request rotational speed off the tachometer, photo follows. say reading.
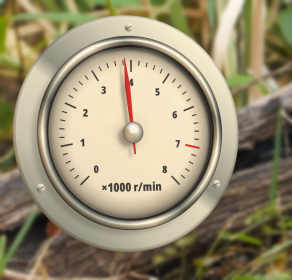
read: 3800 rpm
